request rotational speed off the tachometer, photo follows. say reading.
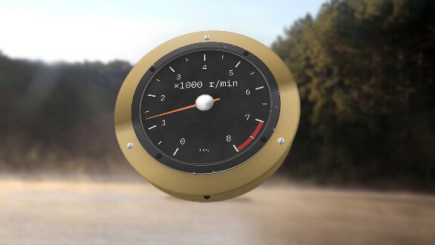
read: 1250 rpm
